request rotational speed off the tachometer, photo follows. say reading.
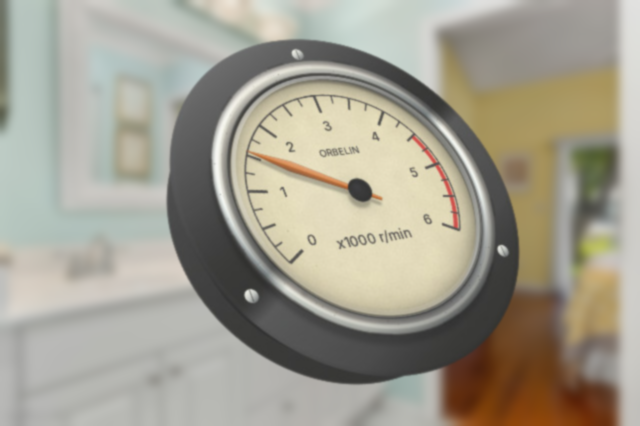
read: 1500 rpm
